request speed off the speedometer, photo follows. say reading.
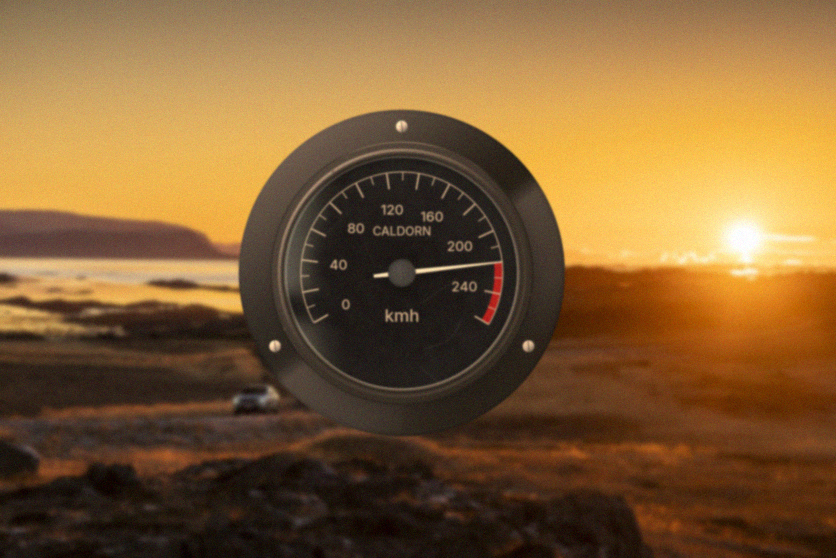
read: 220 km/h
